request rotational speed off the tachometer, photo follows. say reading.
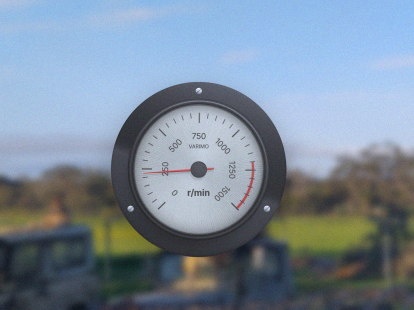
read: 225 rpm
